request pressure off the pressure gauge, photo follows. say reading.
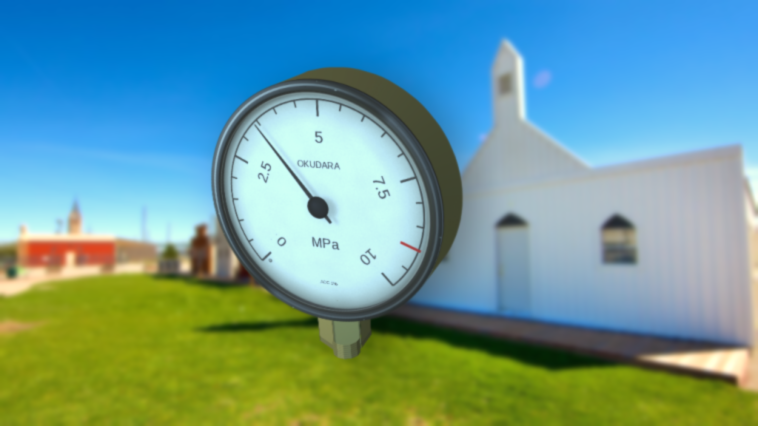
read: 3.5 MPa
